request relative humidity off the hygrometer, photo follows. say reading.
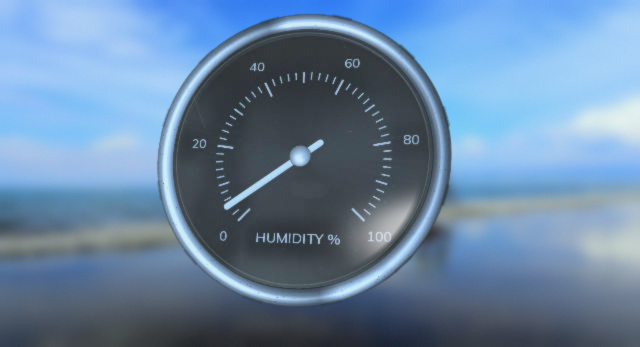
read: 4 %
